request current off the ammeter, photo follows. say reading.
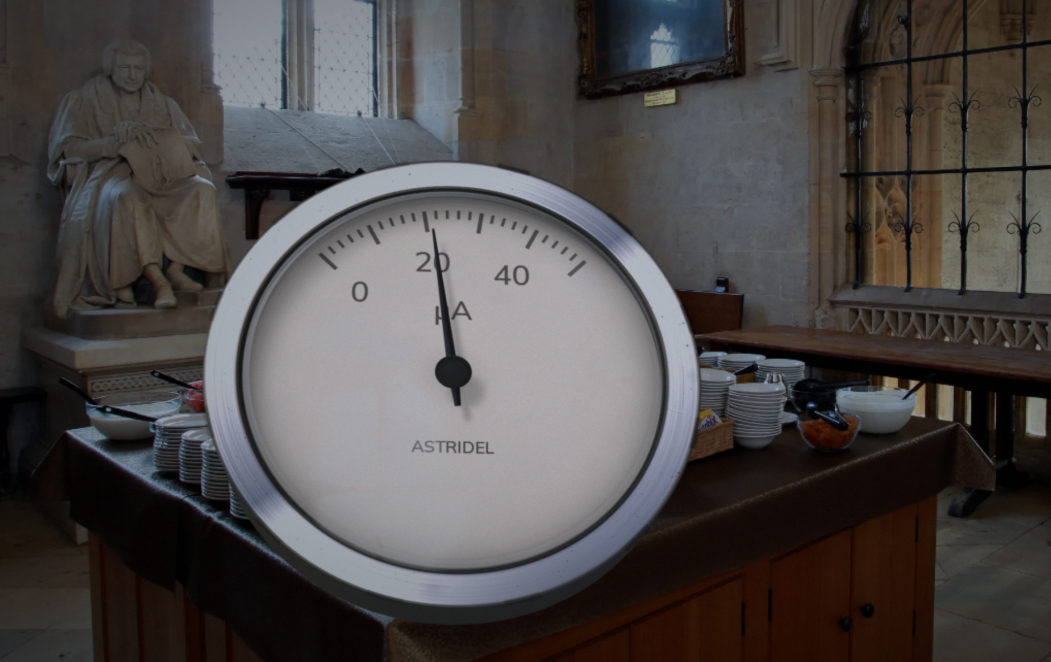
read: 21 µA
